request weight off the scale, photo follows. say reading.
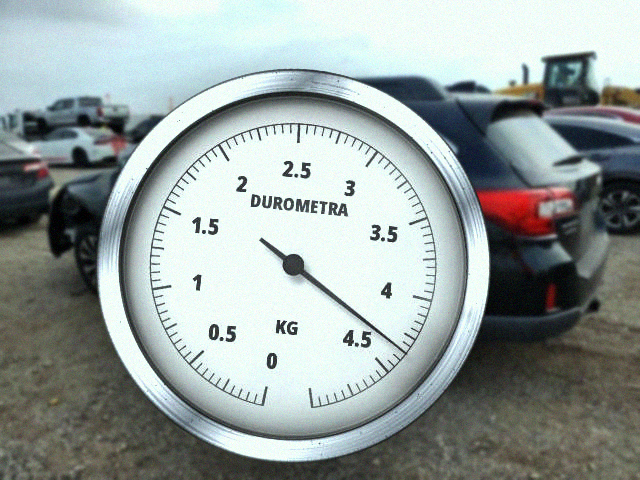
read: 4.35 kg
